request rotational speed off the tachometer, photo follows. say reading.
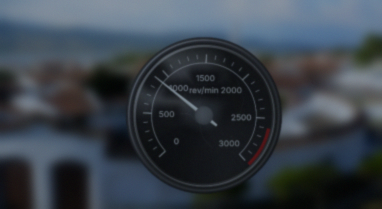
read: 900 rpm
